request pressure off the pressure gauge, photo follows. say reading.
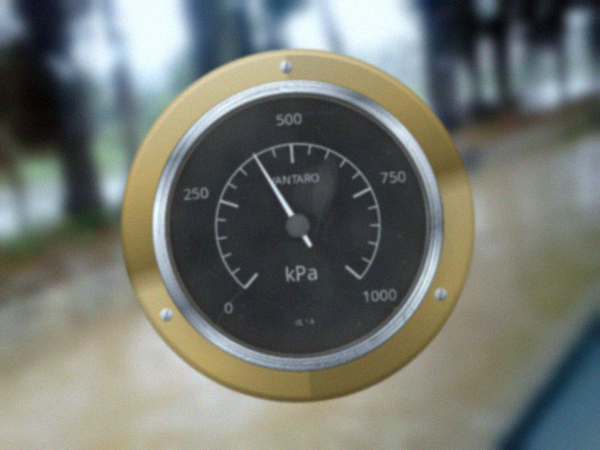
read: 400 kPa
